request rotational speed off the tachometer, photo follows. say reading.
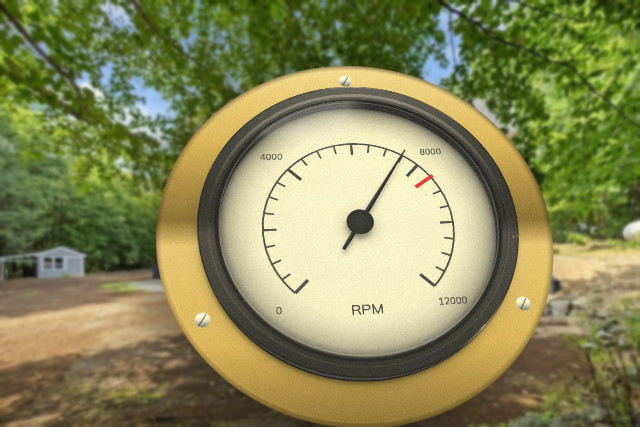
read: 7500 rpm
